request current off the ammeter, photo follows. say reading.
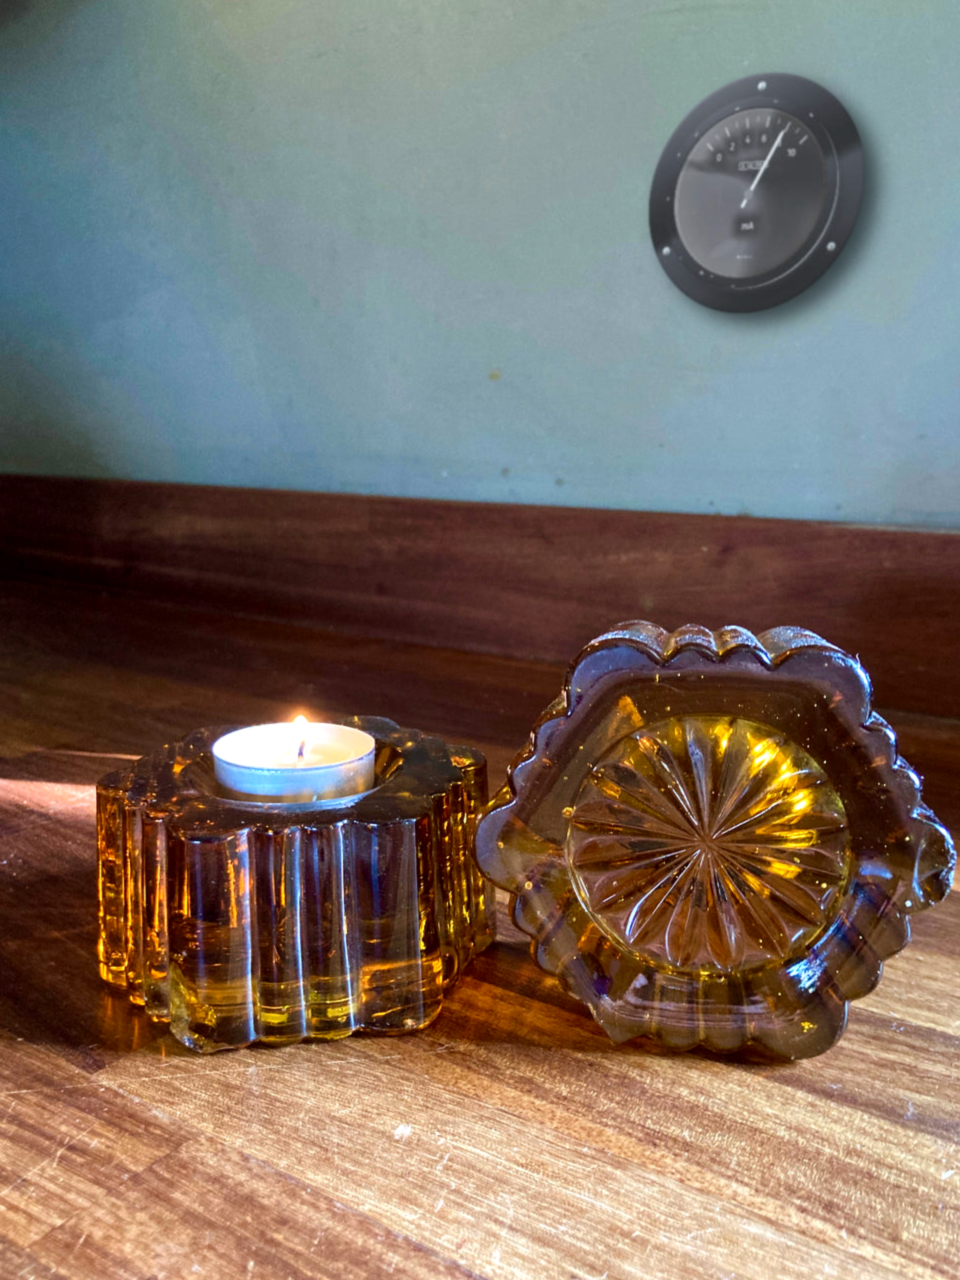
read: 8 mA
